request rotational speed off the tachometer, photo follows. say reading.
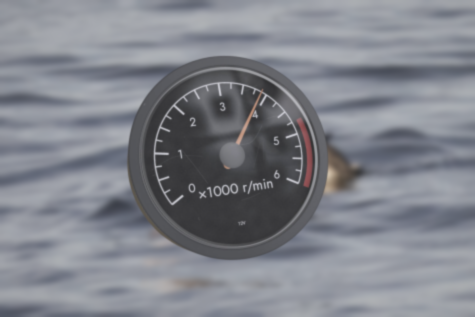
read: 3875 rpm
